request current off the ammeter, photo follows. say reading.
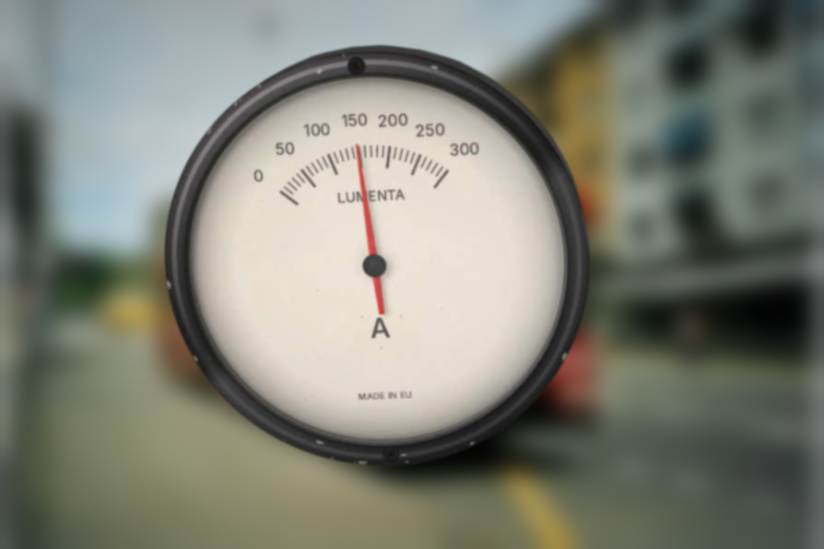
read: 150 A
